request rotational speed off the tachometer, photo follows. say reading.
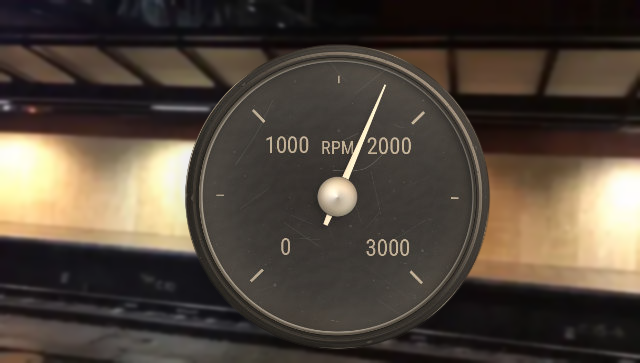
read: 1750 rpm
